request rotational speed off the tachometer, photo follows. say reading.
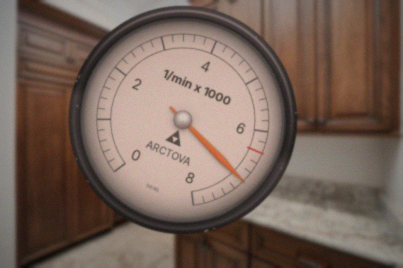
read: 7000 rpm
